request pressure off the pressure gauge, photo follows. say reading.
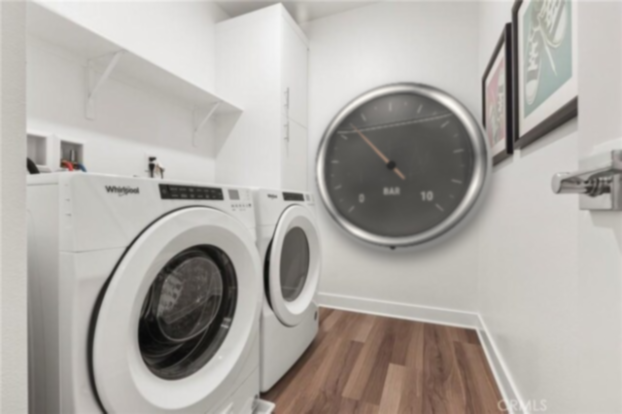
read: 3.5 bar
